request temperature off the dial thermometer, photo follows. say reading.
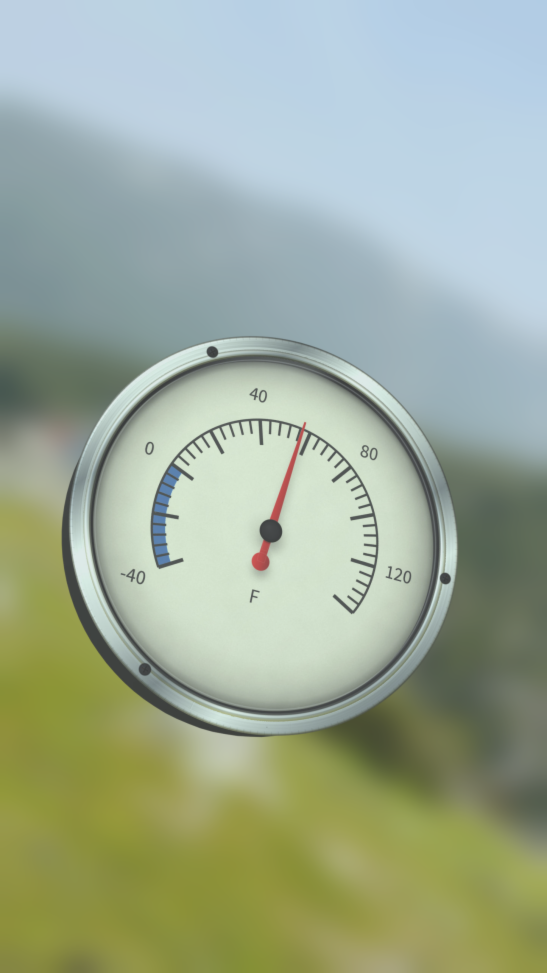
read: 56 °F
